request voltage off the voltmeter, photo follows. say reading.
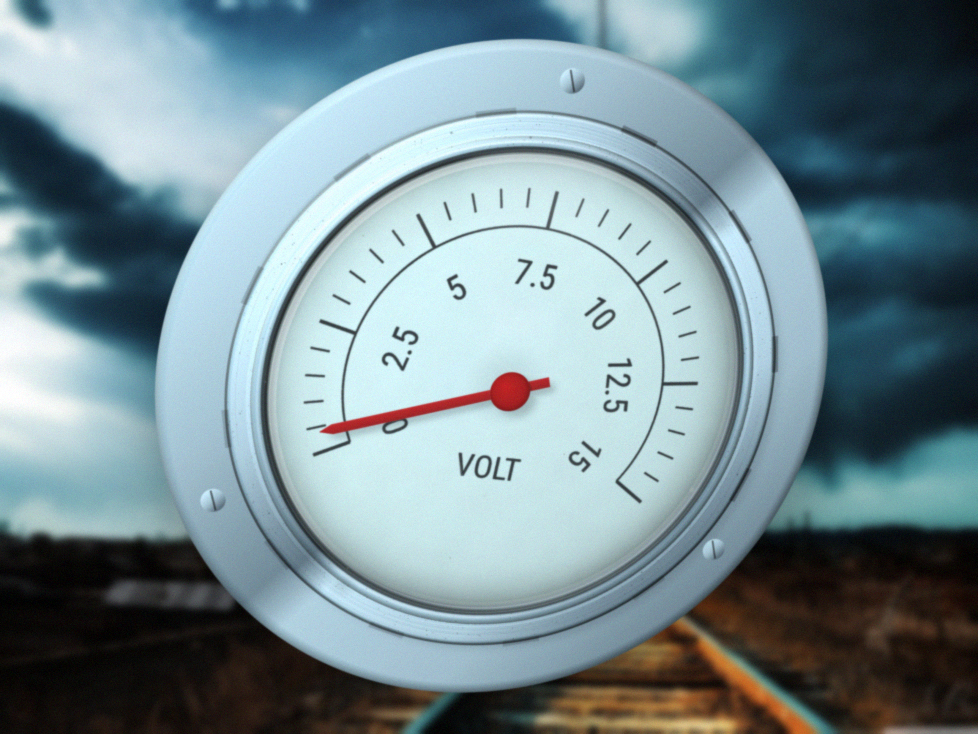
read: 0.5 V
